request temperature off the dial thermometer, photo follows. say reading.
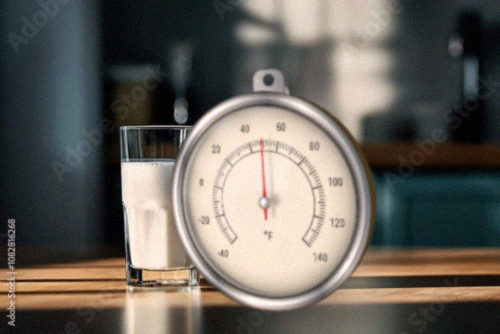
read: 50 °F
